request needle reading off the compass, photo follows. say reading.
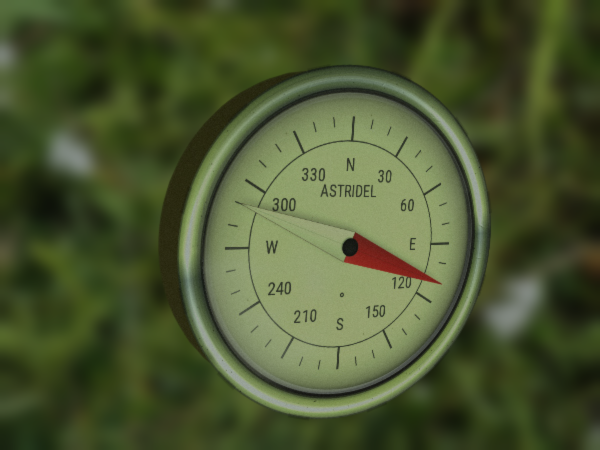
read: 110 °
